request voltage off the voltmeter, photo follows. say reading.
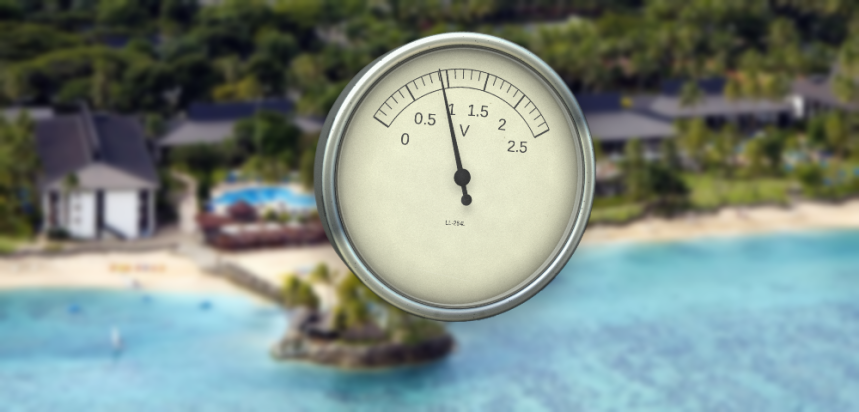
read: 0.9 V
